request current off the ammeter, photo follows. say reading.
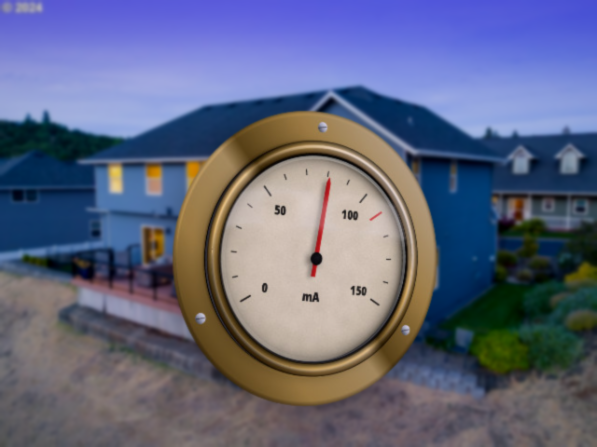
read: 80 mA
